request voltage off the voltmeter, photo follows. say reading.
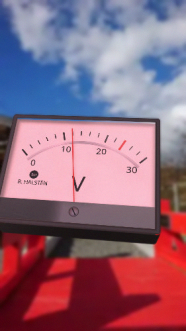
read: 12 V
